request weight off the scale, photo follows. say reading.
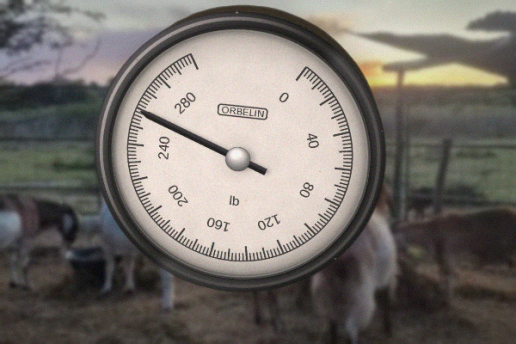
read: 260 lb
